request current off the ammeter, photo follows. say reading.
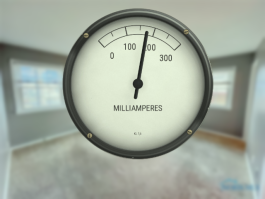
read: 175 mA
